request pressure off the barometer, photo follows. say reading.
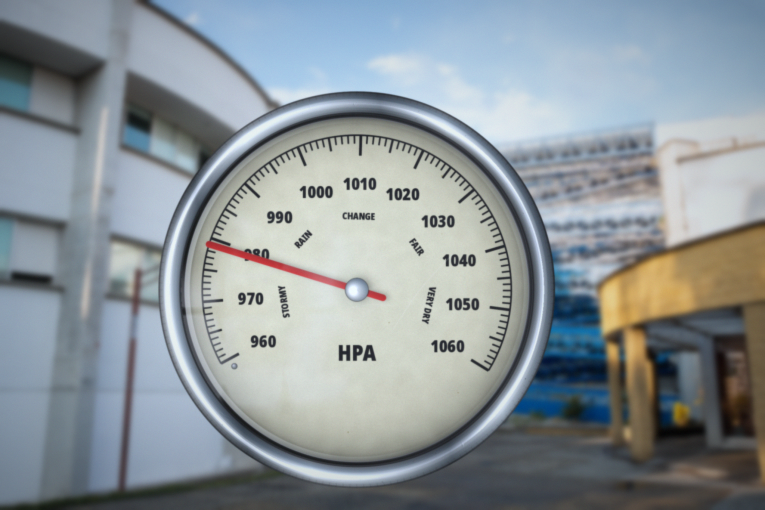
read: 979 hPa
